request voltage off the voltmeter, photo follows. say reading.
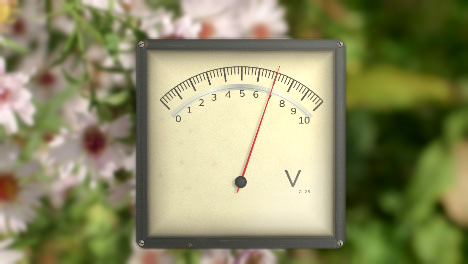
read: 7 V
